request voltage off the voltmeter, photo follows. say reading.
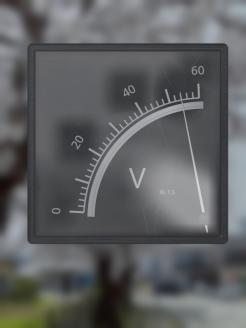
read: 54 V
